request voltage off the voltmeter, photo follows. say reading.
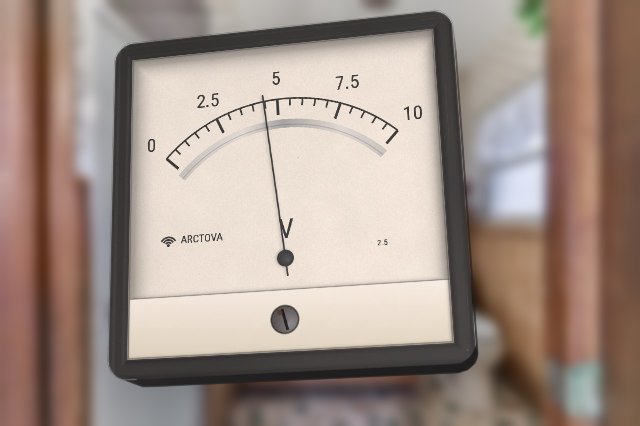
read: 4.5 V
